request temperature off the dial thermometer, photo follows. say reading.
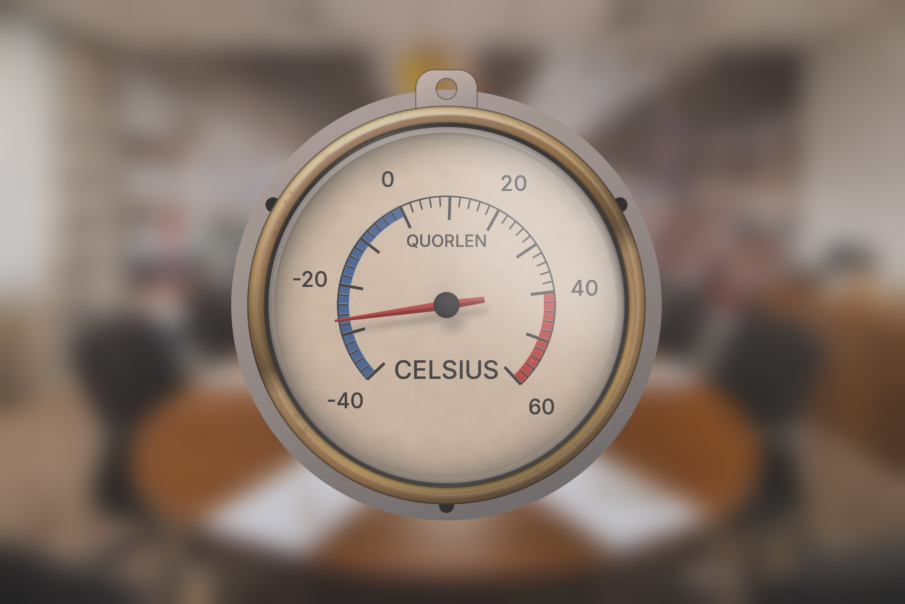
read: -27 °C
